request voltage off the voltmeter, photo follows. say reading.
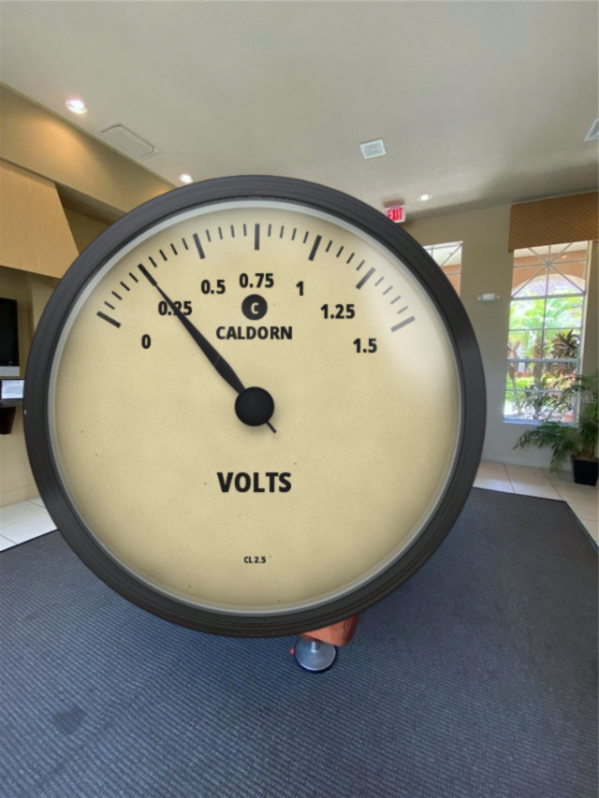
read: 0.25 V
